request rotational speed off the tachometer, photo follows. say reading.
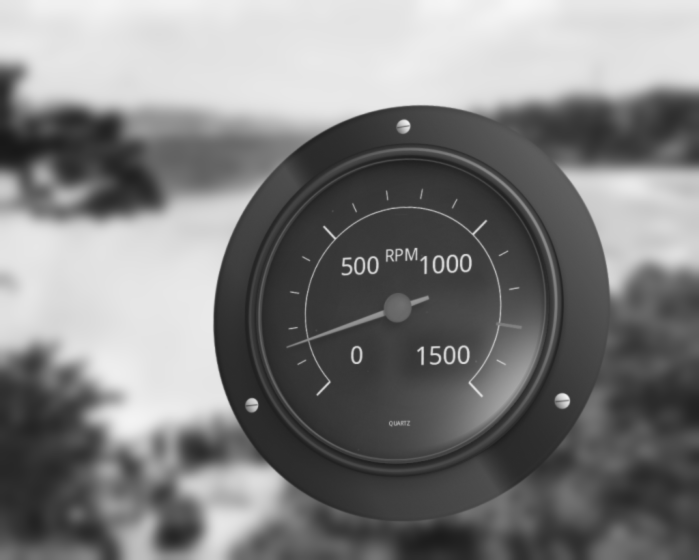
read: 150 rpm
